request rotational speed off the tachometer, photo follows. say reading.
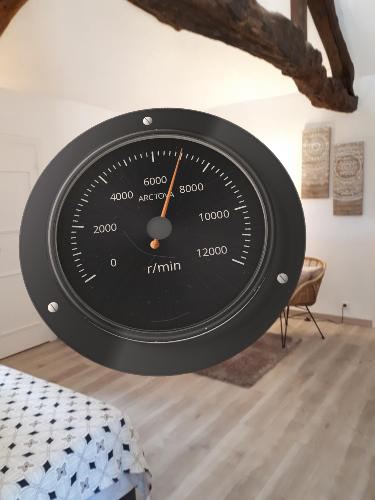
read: 7000 rpm
